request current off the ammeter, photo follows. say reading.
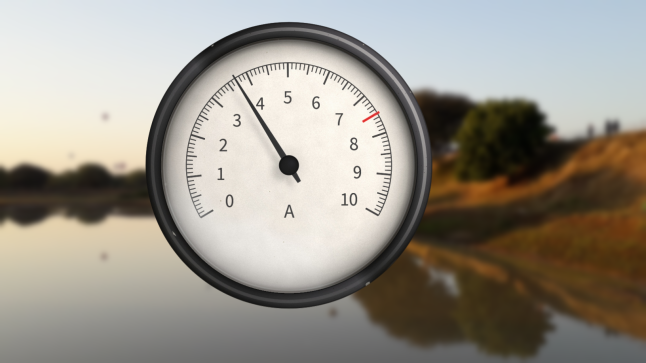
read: 3.7 A
